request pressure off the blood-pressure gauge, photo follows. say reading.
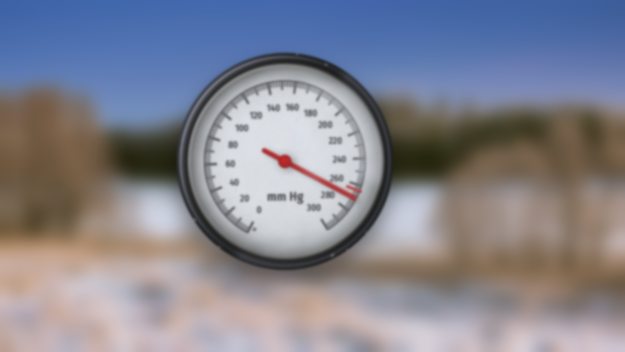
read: 270 mmHg
